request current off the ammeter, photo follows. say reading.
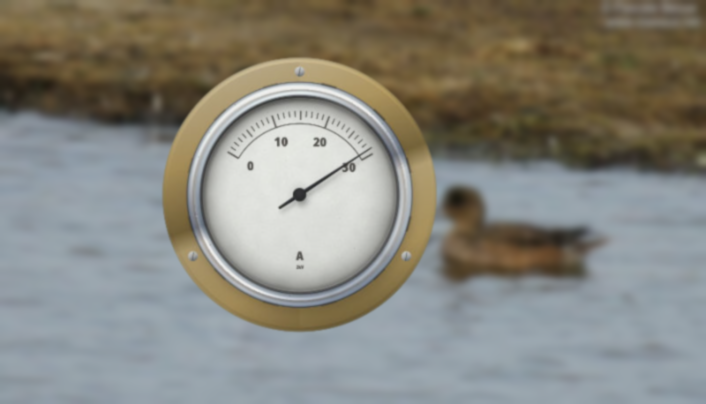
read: 29 A
